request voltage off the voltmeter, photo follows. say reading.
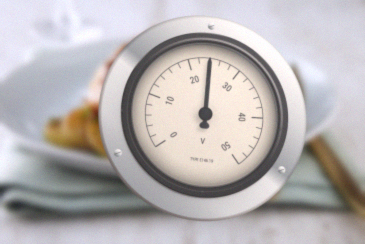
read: 24 V
